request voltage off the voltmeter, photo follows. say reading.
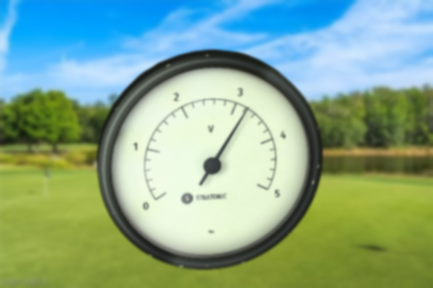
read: 3.2 V
